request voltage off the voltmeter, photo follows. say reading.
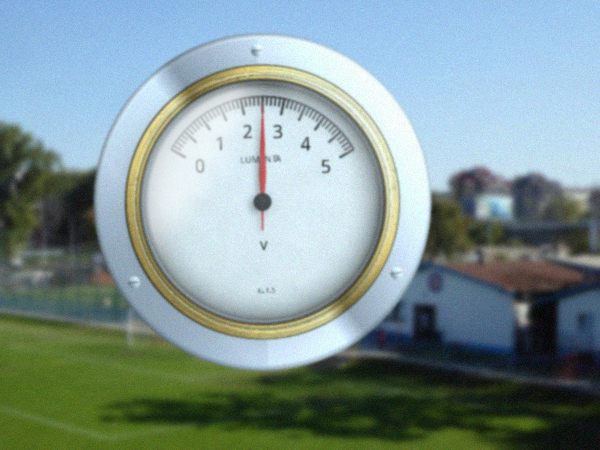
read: 2.5 V
